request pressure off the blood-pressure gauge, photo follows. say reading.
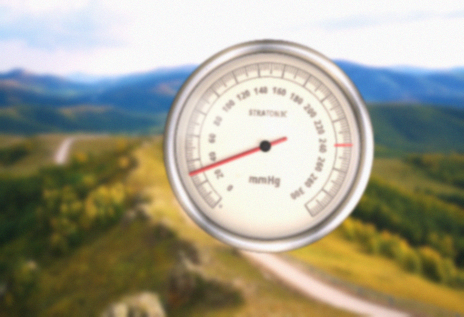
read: 30 mmHg
